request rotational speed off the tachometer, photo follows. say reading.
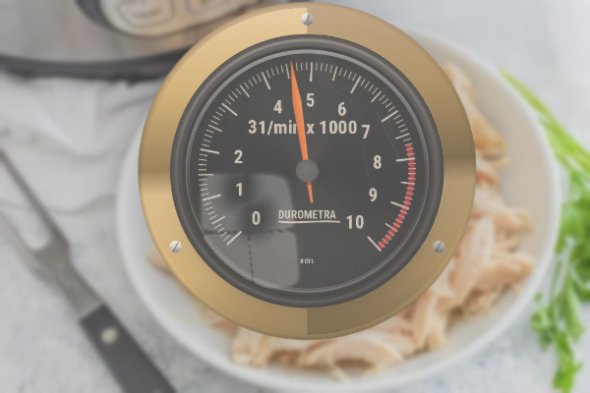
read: 4600 rpm
